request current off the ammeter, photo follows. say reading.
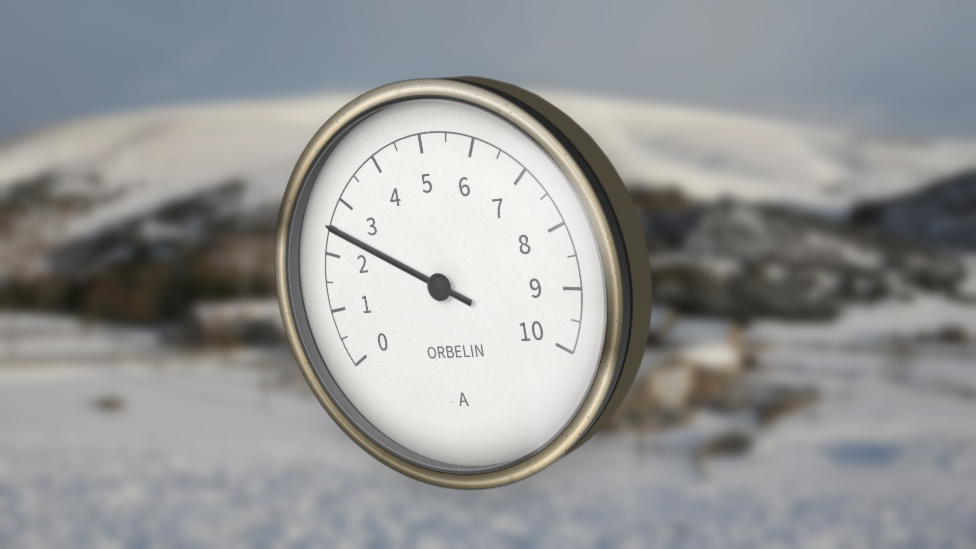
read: 2.5 A
